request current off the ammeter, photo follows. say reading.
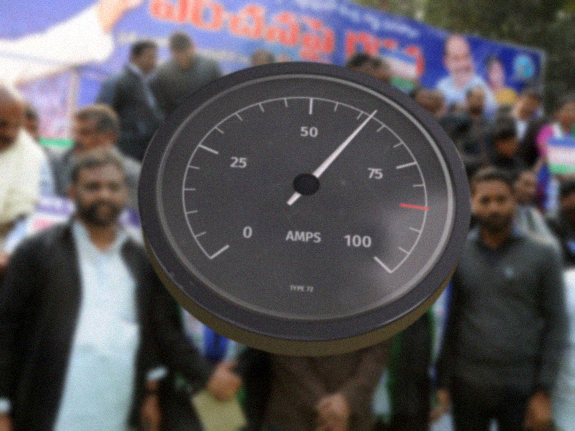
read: 62.5 A
